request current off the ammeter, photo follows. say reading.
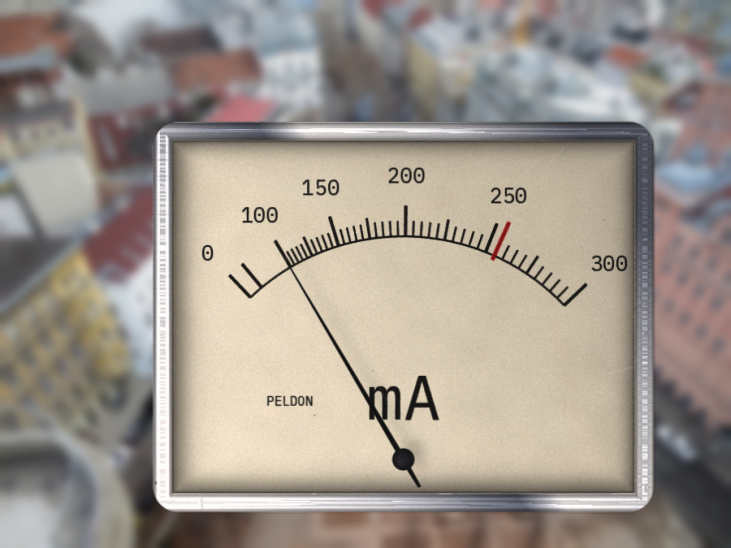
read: 100 mA
